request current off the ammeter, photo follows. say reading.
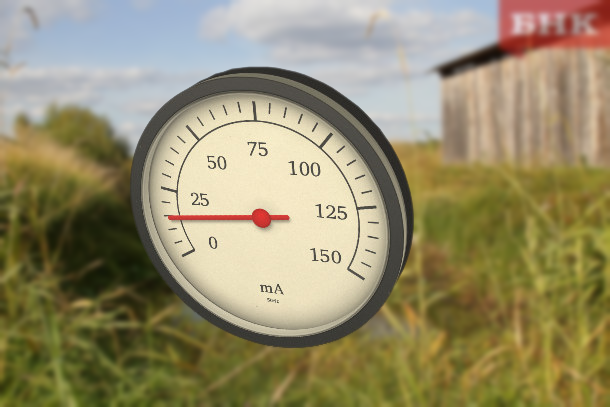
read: 15 mA
